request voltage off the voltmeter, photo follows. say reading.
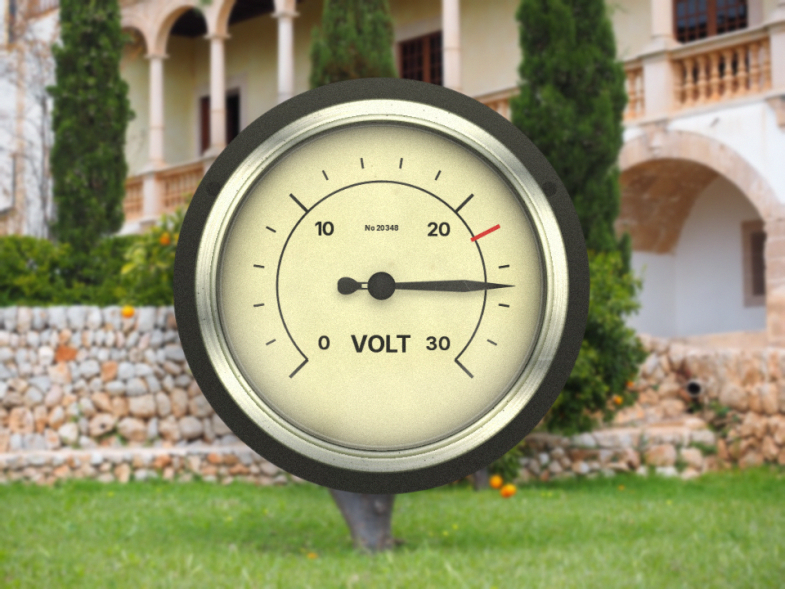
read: 25 V
